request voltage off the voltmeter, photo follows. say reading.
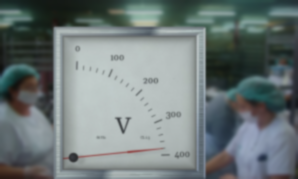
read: 380 V
